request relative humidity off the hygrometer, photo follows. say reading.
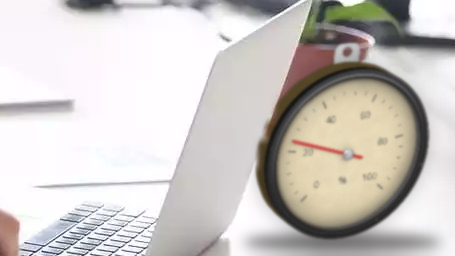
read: 24 %
